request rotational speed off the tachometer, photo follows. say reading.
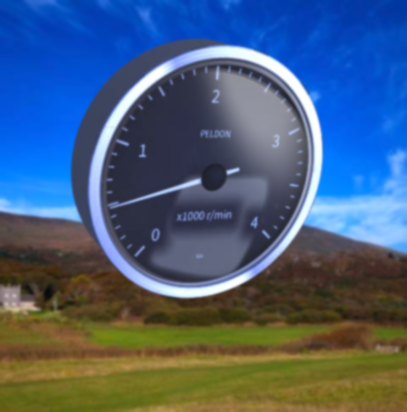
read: 500 rpm
